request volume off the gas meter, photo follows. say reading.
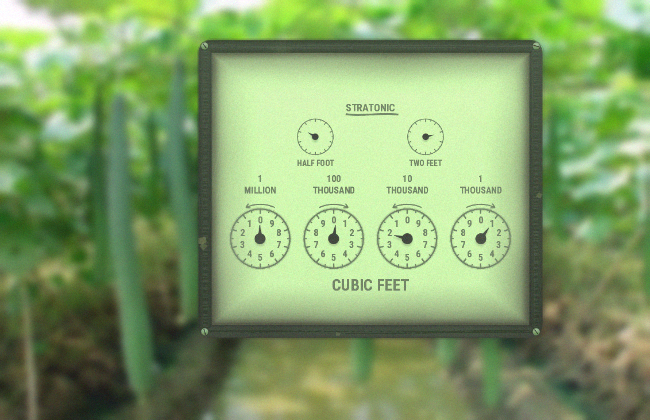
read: 2100 ft³
